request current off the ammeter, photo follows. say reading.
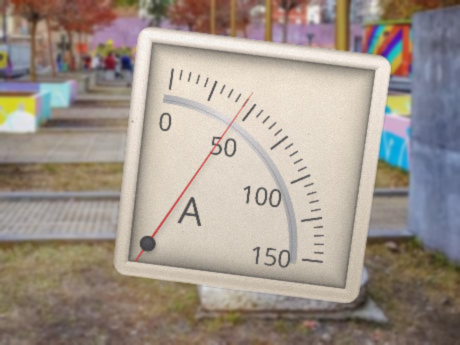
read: 45 A
